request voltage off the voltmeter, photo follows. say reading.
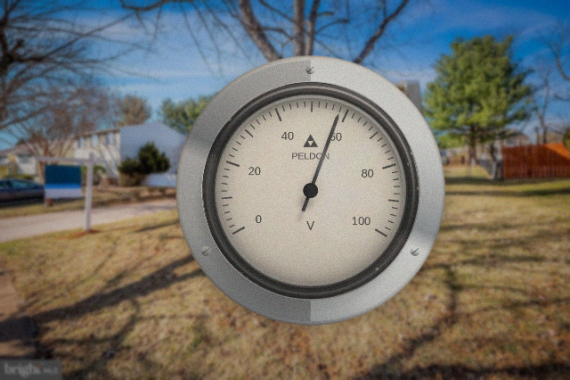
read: 58 V
